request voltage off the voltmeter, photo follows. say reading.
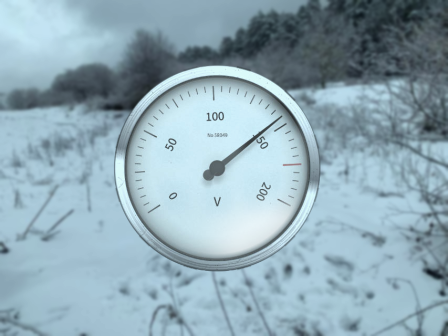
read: 145 V
